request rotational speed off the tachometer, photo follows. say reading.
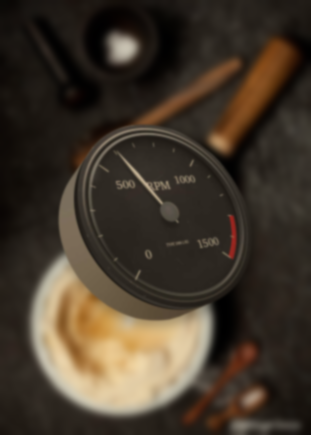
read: 600 rpm
